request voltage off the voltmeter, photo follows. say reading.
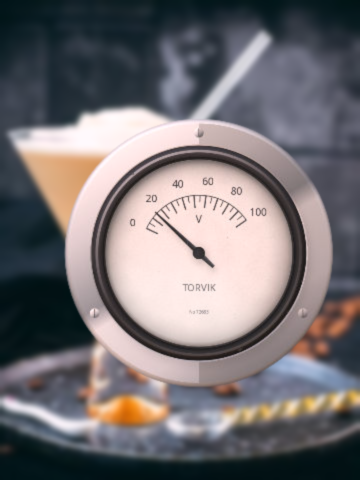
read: 15 V
